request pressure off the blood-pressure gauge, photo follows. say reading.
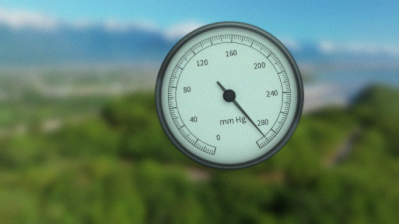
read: 290 mmHg
